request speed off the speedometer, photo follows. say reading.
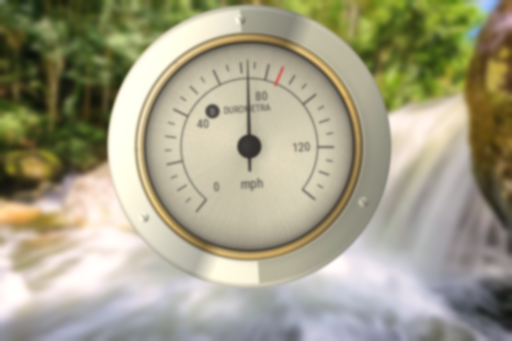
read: 72.5 mph
